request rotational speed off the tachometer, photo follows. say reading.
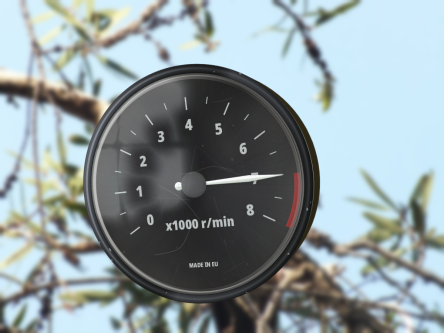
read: 7000 rpm
